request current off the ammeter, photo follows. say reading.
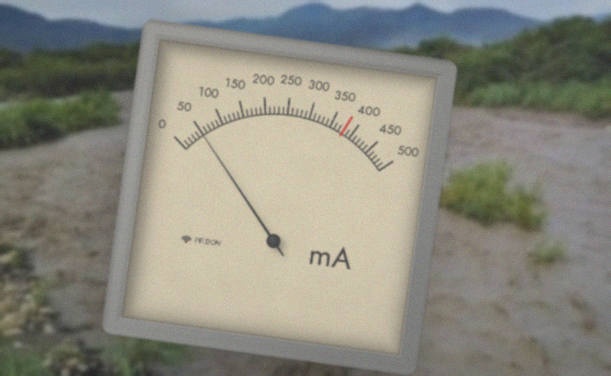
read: 50 mA
